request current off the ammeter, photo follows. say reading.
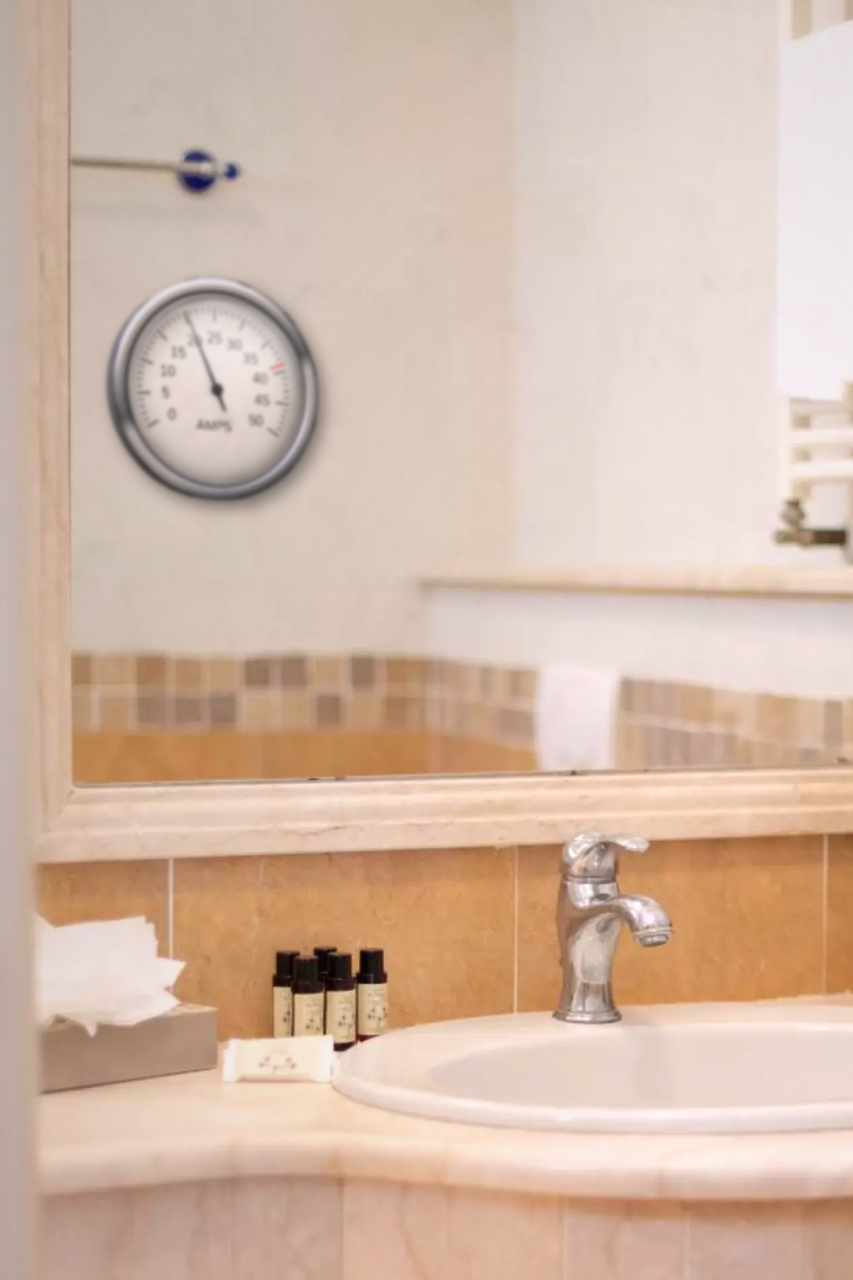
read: 20 A
